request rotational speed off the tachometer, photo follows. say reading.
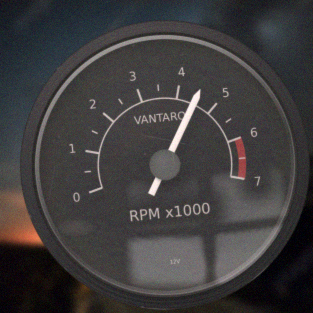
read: 4500 rpm
